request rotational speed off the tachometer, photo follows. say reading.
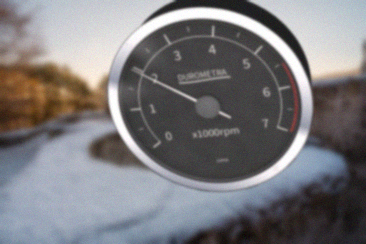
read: 2000 rpm
